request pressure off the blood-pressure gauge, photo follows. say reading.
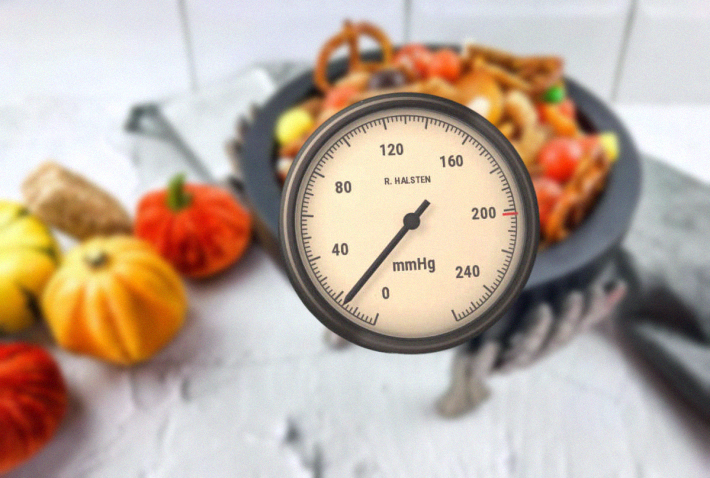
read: 16 mmHg
